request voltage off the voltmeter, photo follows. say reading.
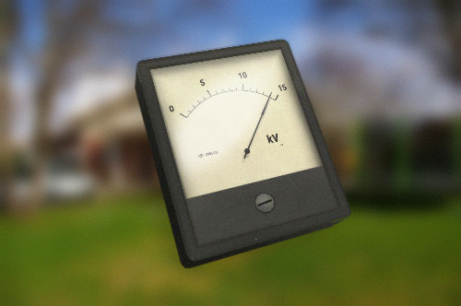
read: 14 kV
